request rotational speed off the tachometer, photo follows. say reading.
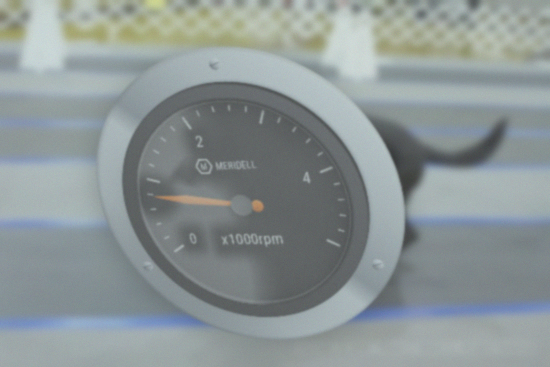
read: 800 rpm
